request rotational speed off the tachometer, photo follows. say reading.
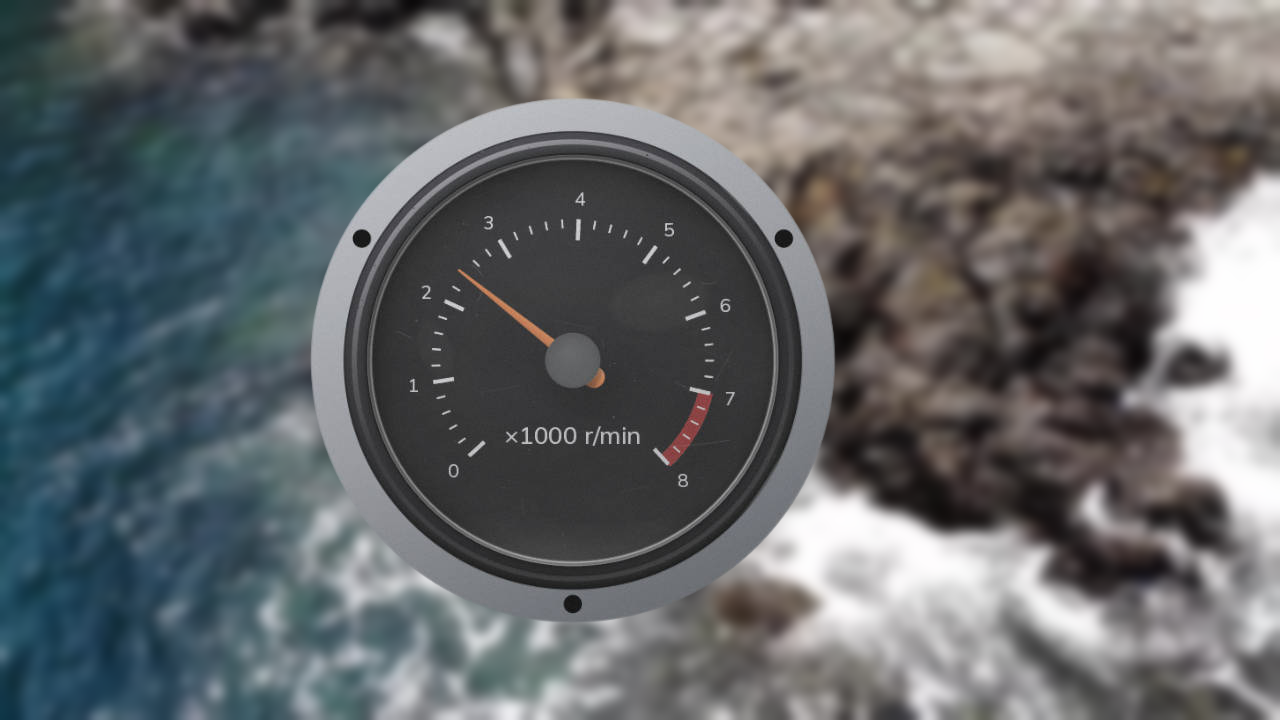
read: 2400 rpm
